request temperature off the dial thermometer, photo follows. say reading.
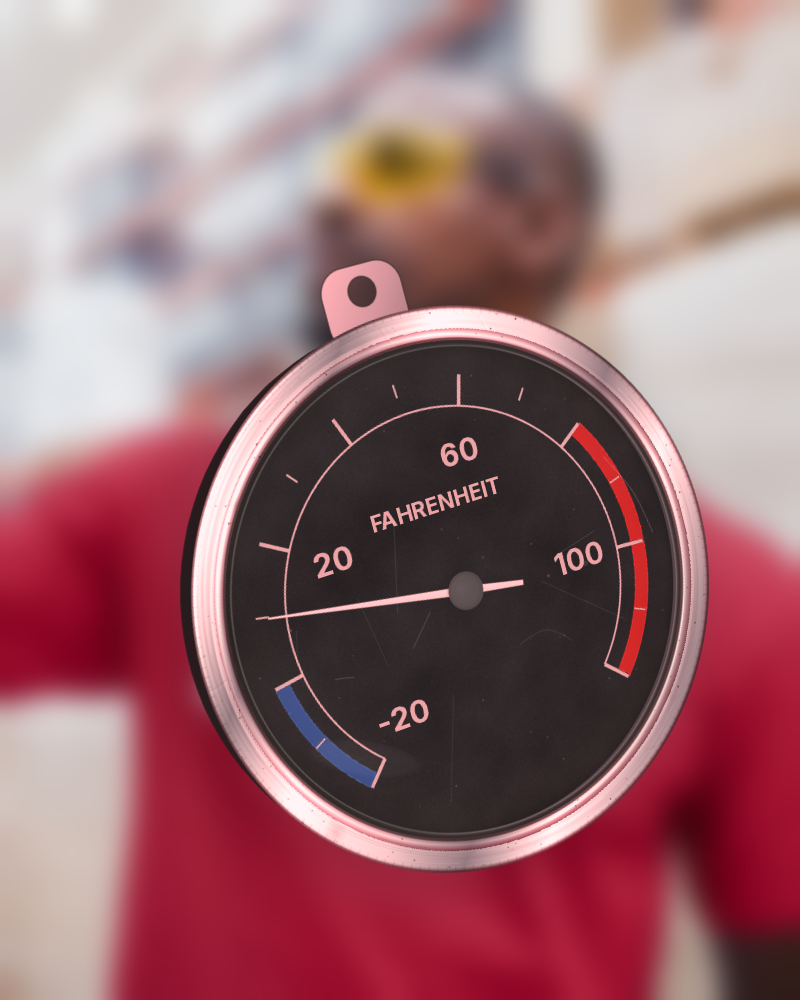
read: 10 °F
